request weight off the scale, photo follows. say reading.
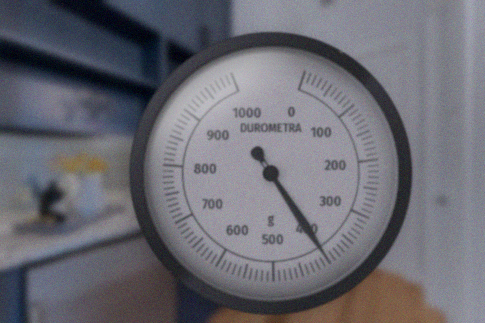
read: 400 g
